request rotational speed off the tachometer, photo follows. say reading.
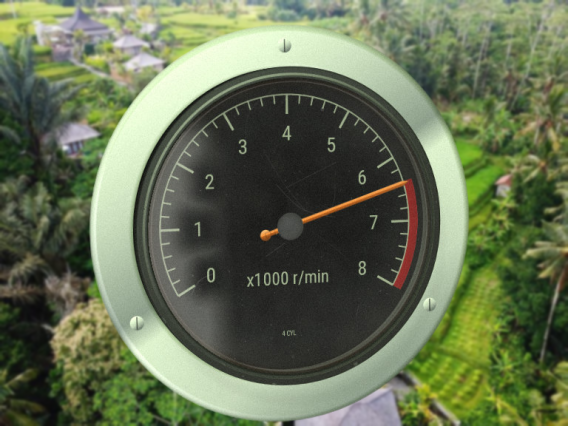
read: 6400 rpm
